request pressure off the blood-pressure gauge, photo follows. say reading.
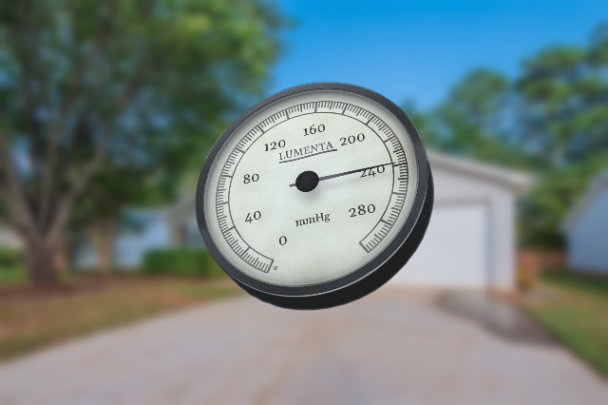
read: 240 mmHg
